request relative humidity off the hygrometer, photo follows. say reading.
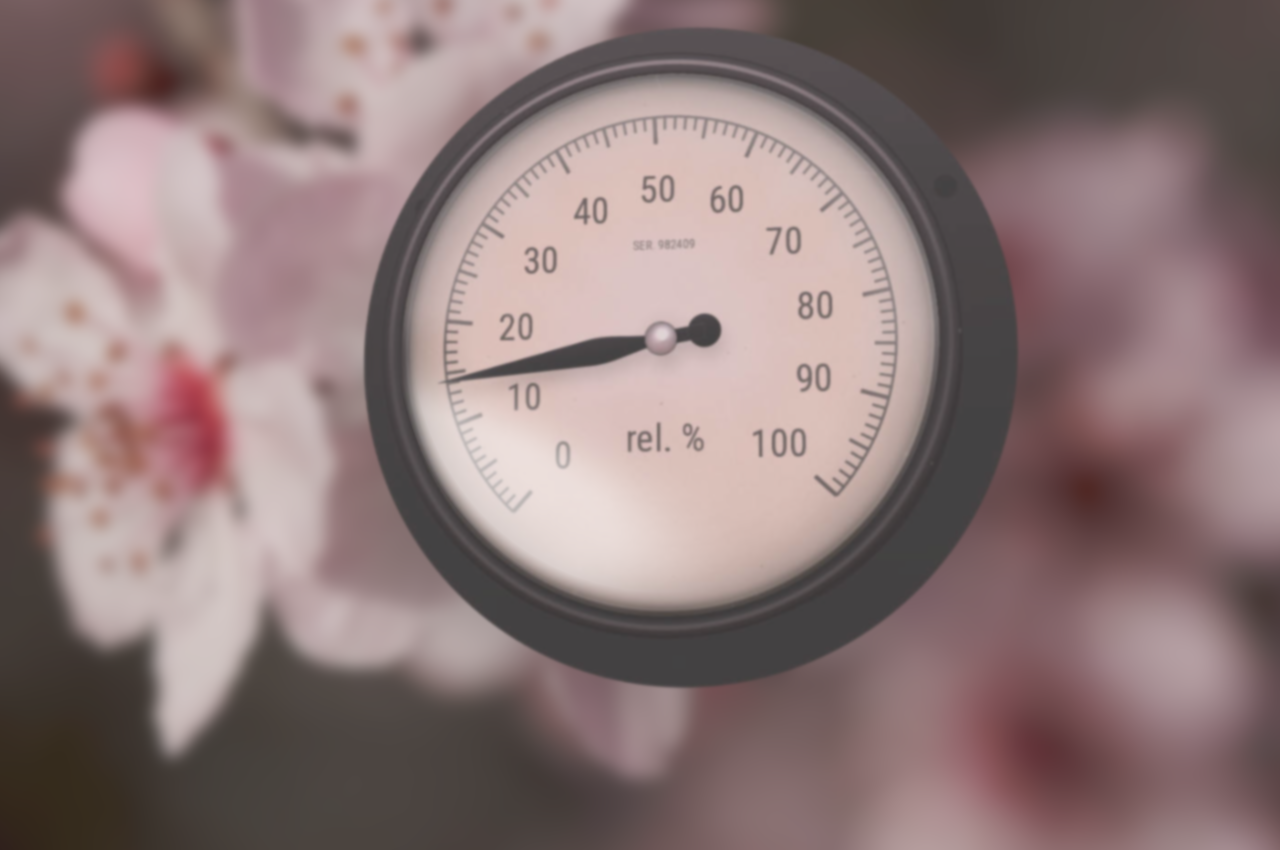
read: 14 %
